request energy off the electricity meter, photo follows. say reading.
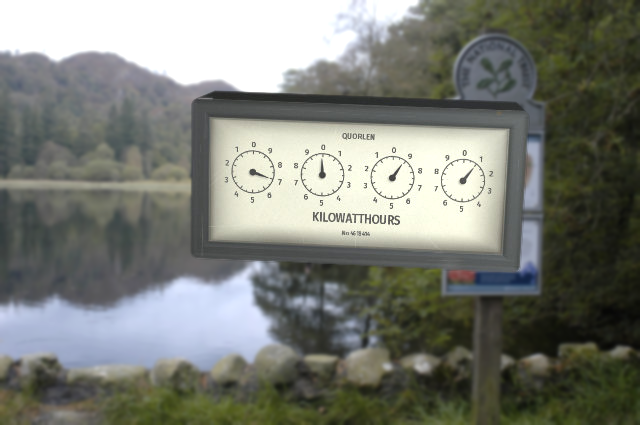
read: 6991 kWh
